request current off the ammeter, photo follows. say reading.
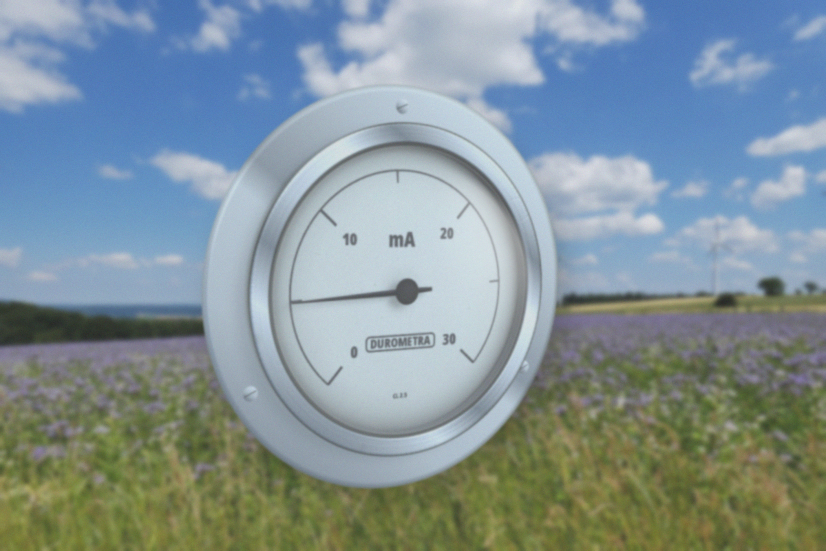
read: 5 mA
